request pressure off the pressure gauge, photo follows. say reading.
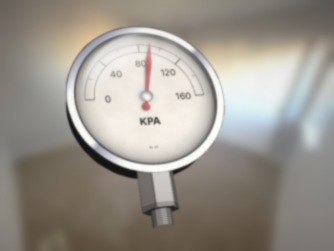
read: 90 kPa
